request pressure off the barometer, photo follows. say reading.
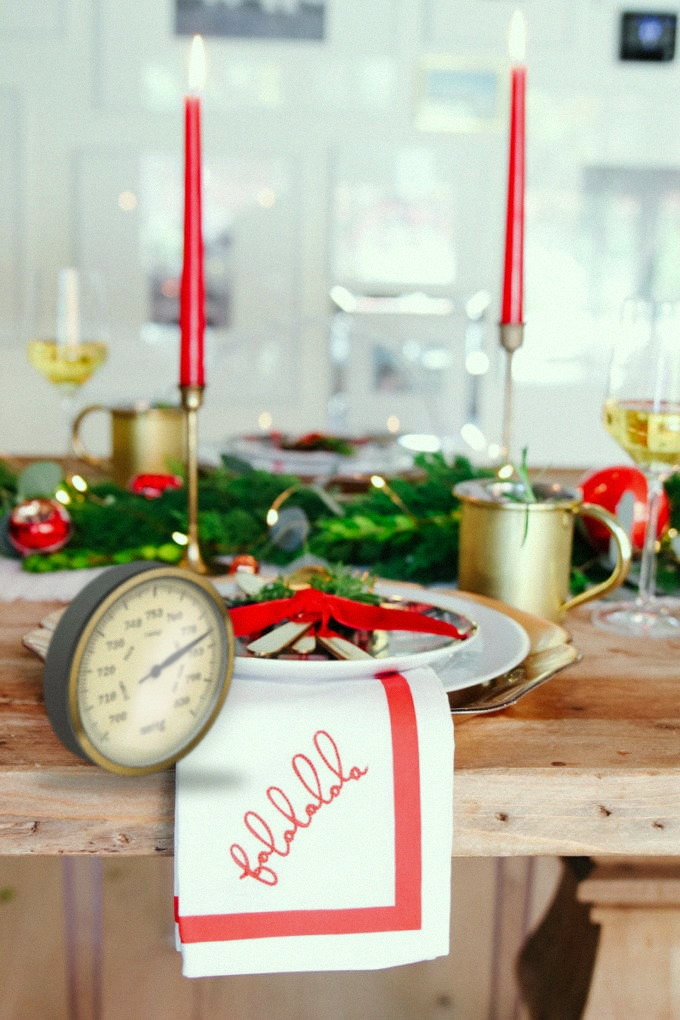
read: 775 mmHg
